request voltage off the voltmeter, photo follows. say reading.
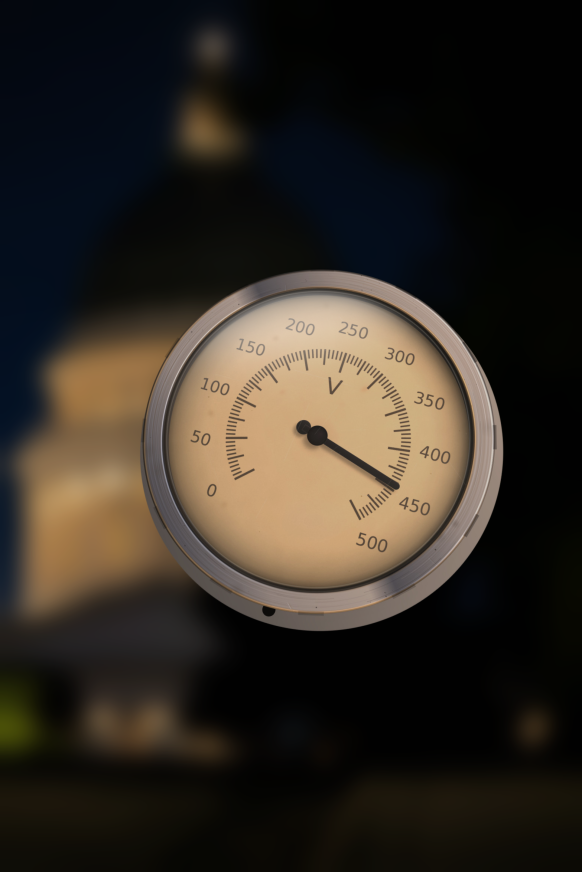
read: 445 V
